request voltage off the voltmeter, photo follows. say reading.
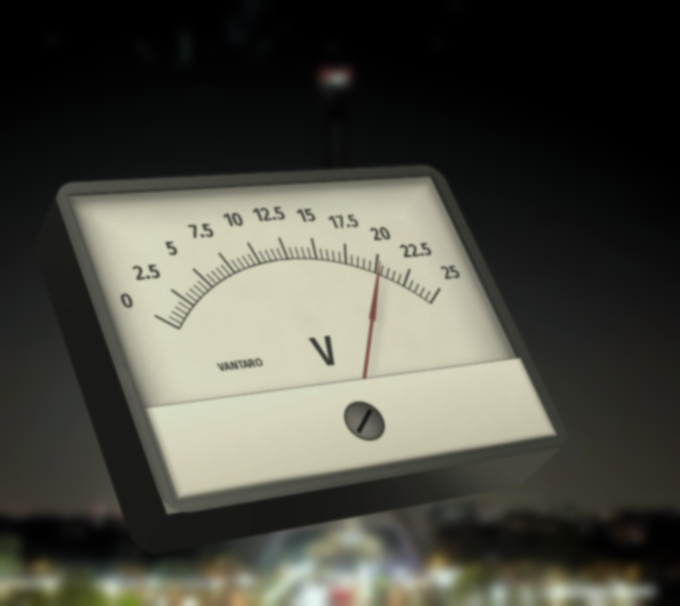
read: 20 V
